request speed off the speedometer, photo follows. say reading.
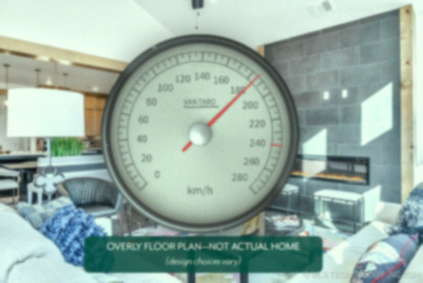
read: 185 km/h
